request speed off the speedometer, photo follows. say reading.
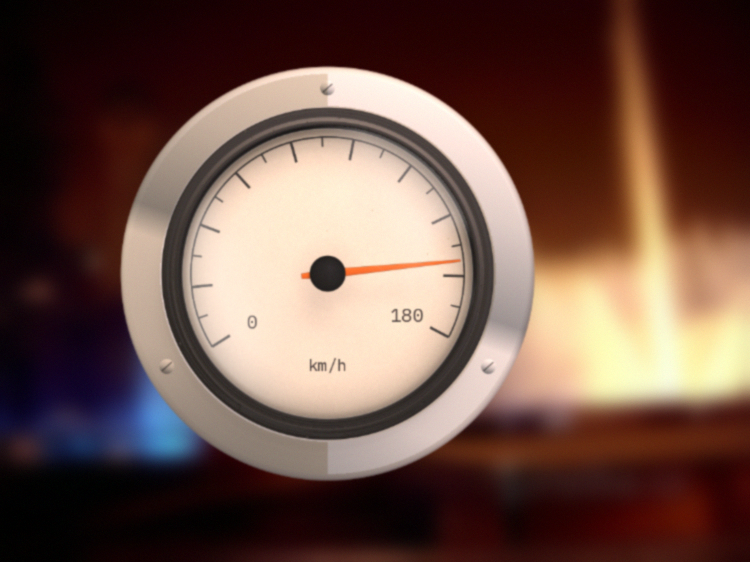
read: 155 km/h
